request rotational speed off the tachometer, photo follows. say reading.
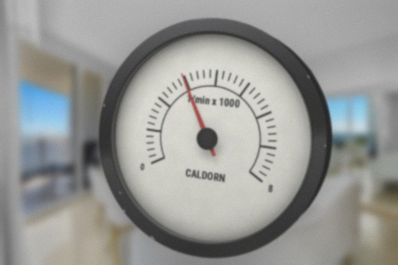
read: 3000 rpm
